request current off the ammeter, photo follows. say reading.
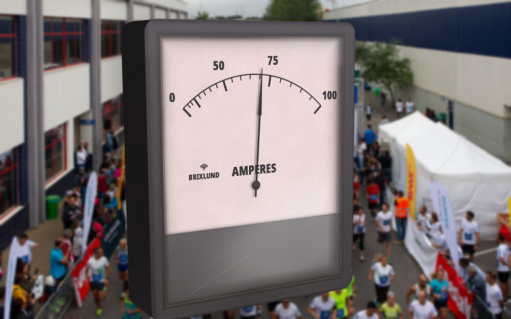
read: 70 A
